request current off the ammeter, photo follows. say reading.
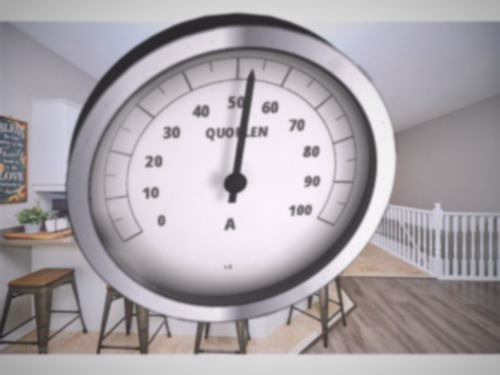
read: 52.5 A
